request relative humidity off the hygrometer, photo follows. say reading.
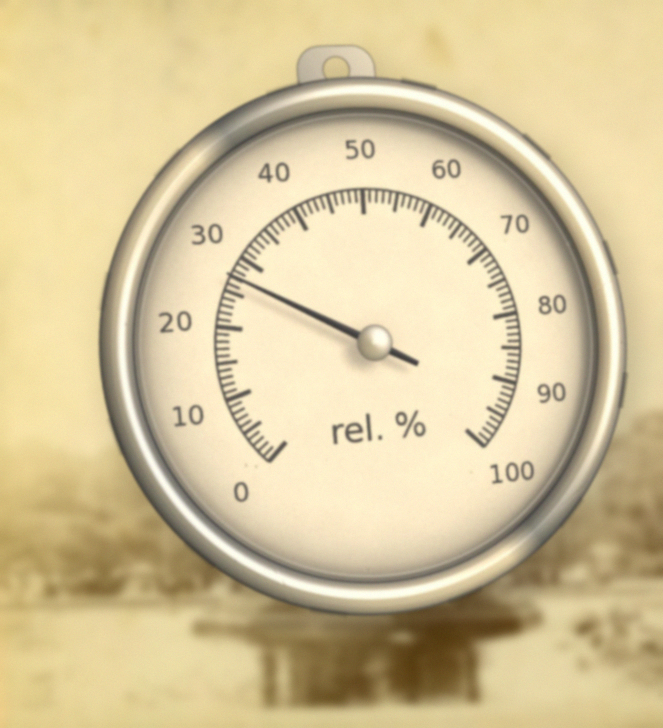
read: 27 %
